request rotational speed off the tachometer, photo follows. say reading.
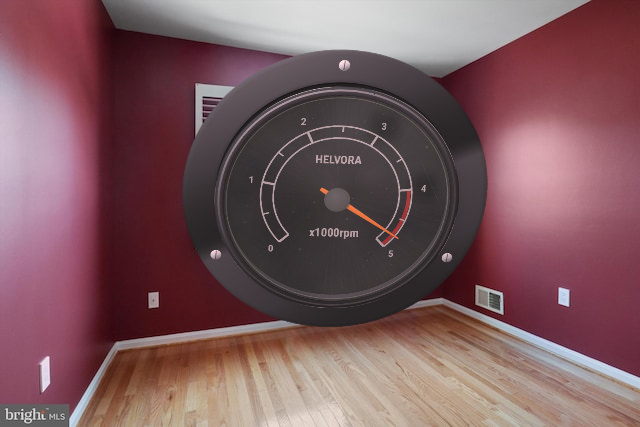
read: 4750 rpm
